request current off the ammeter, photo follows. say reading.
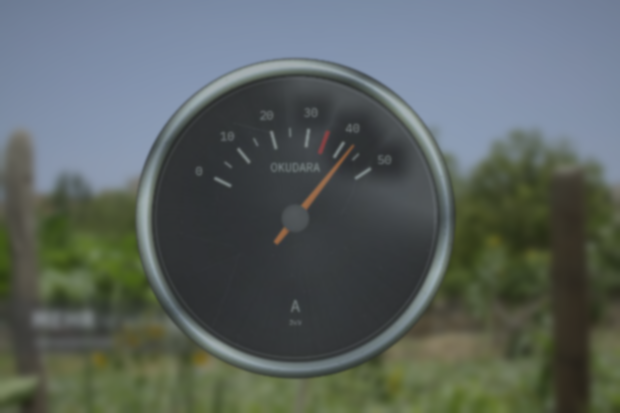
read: 42.5 A
